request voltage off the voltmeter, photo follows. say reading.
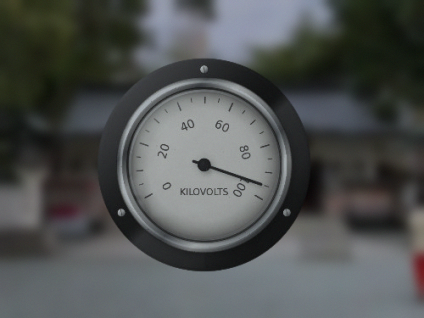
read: 95 kV
